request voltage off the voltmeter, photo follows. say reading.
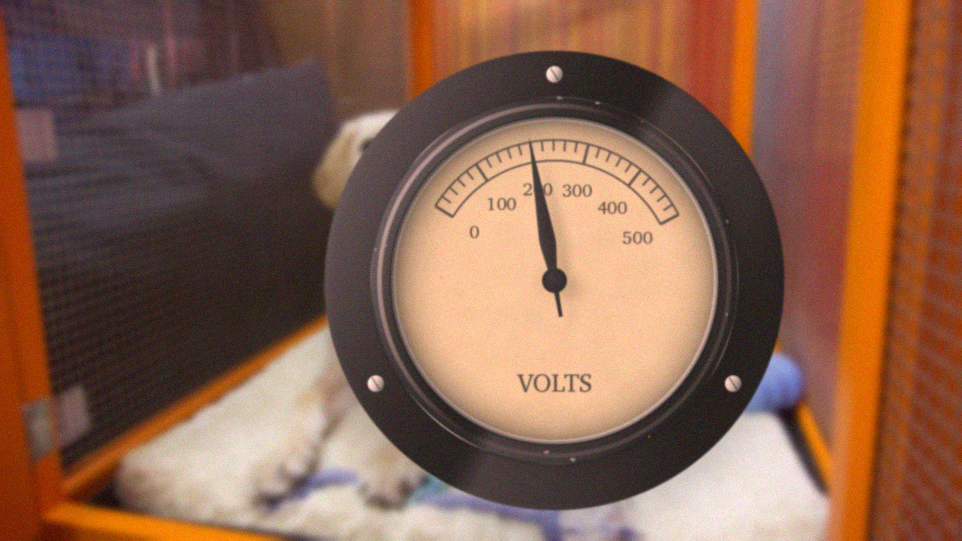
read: 200 V
